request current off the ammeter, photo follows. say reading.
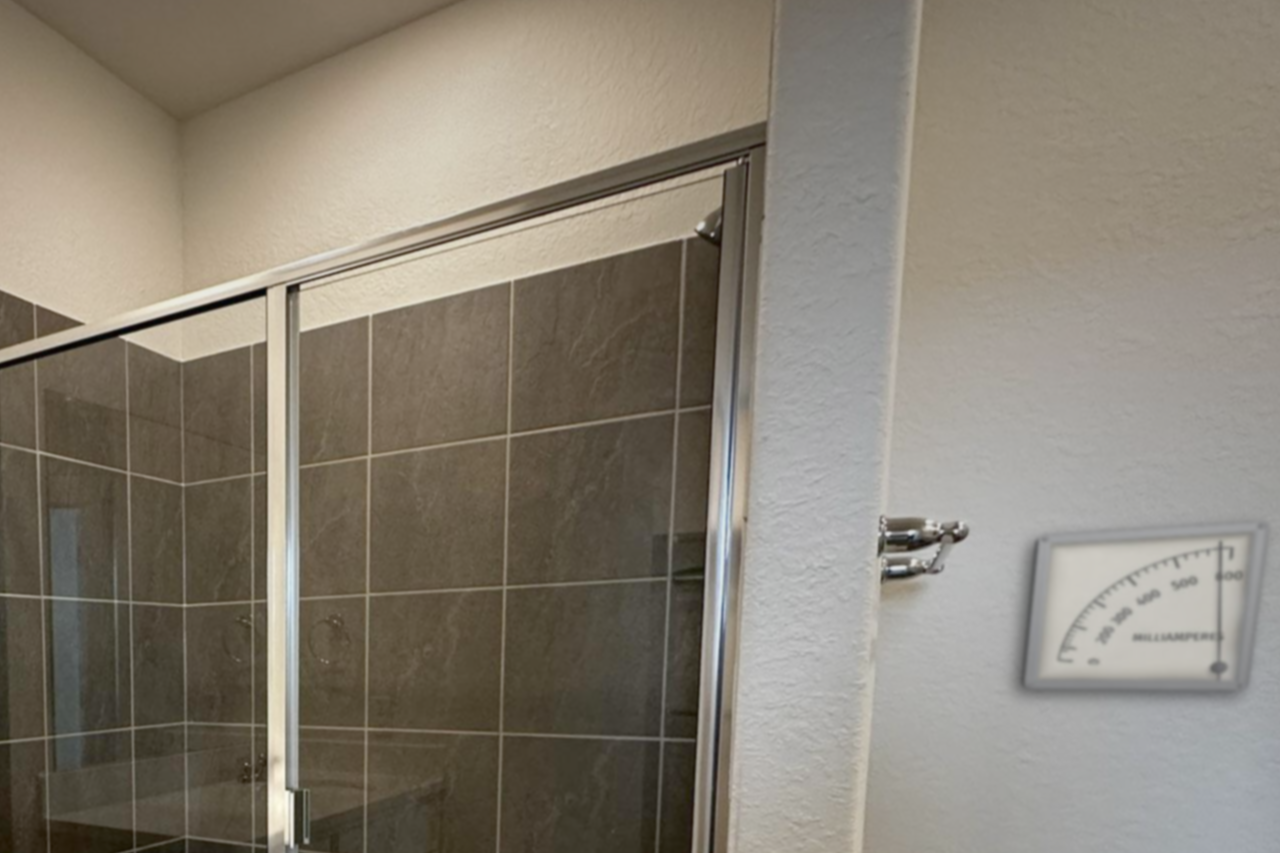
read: 580 mA
